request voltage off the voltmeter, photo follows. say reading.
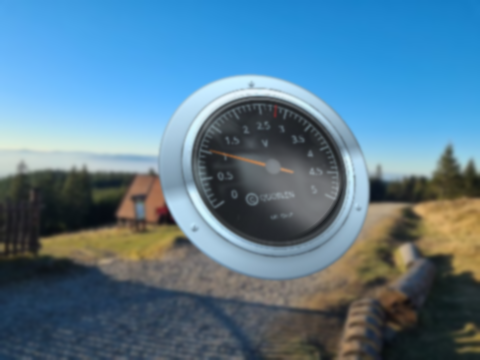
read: 1 V
